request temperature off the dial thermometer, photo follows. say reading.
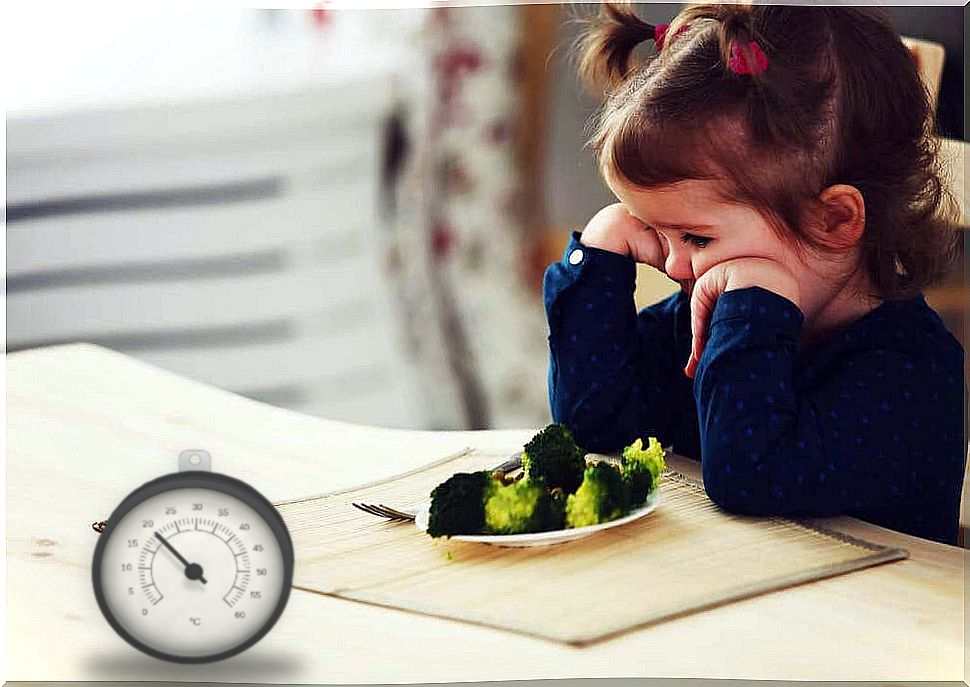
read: 20 °C
